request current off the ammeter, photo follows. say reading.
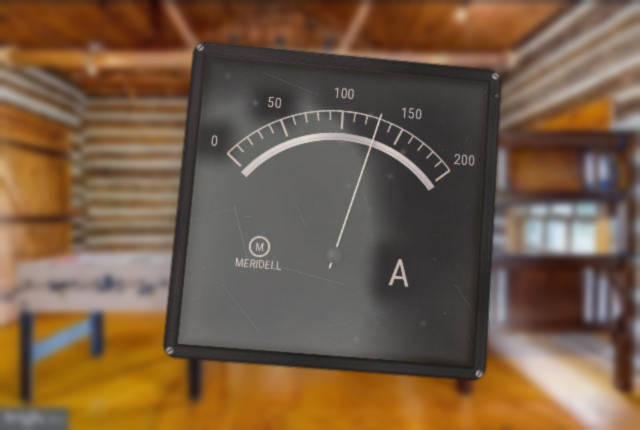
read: 130 A
